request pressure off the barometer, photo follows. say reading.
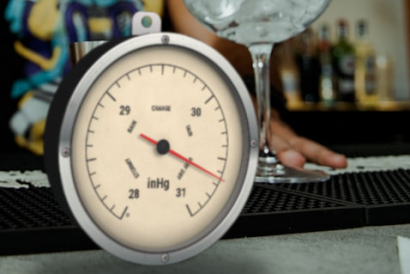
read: 30.65 inHg
